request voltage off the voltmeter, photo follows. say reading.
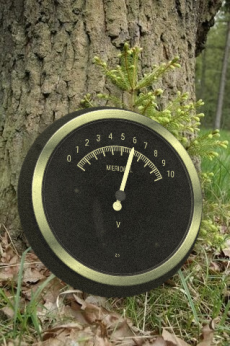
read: 6 V
